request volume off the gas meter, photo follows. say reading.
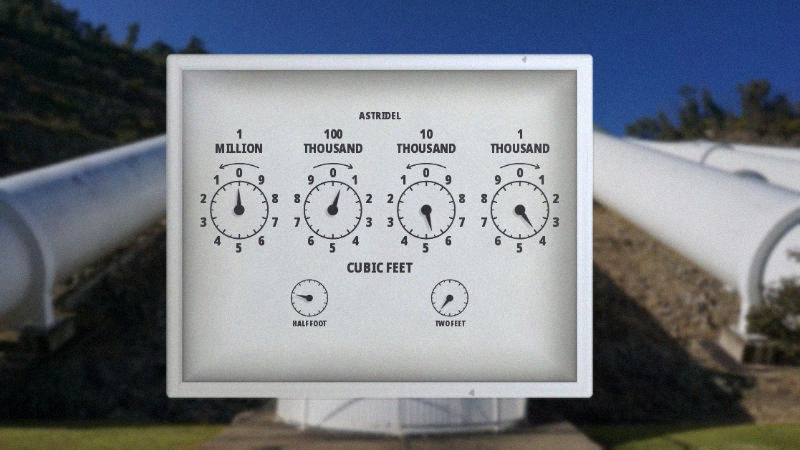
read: 5400 ft³
